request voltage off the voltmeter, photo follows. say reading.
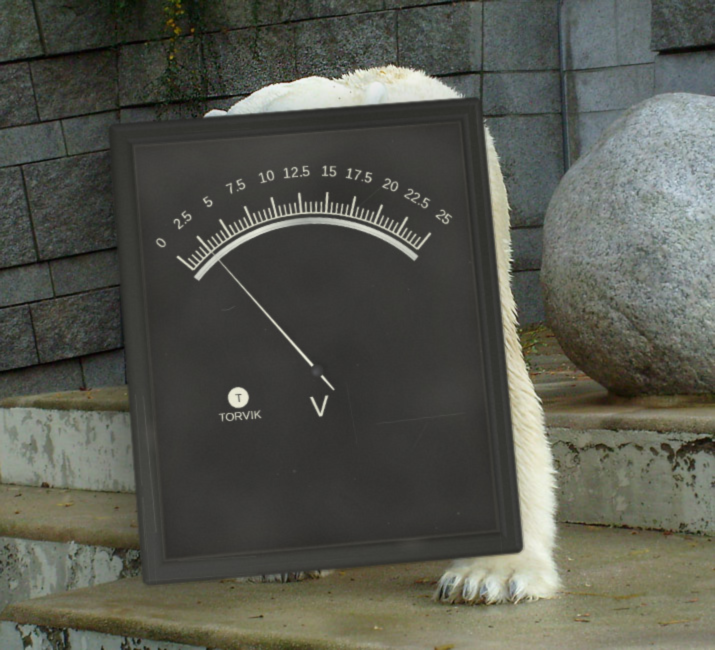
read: 2.5 V
